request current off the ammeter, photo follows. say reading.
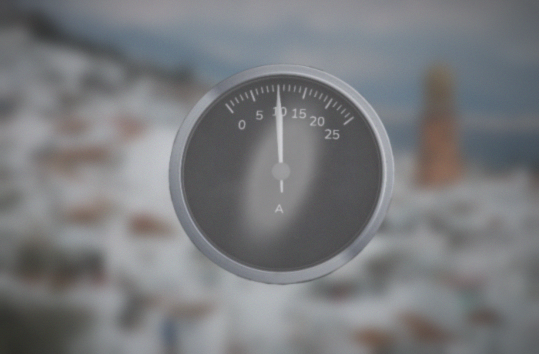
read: 10 A
